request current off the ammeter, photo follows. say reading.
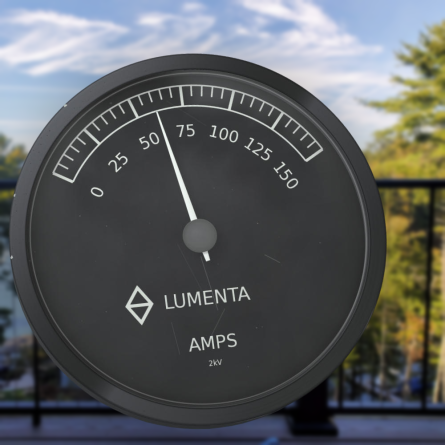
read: 60 A
